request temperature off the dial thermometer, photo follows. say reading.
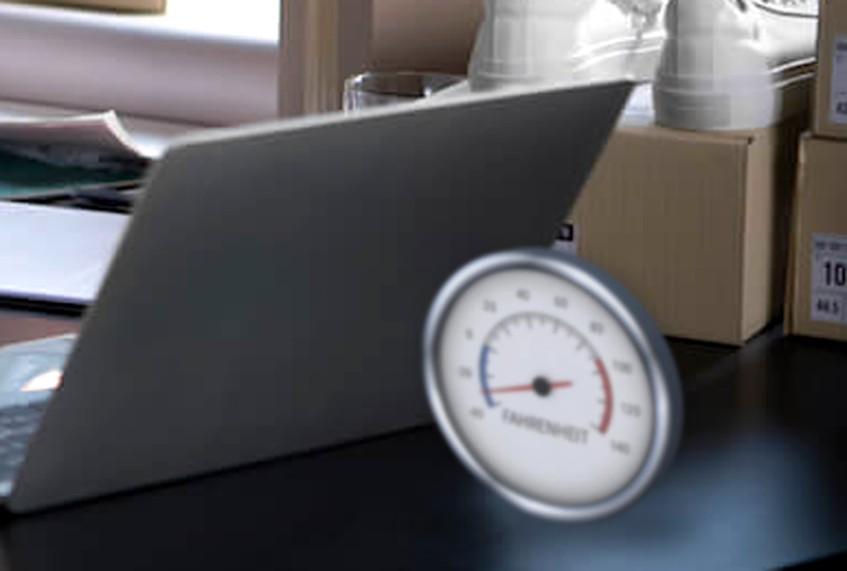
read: -30 °F
